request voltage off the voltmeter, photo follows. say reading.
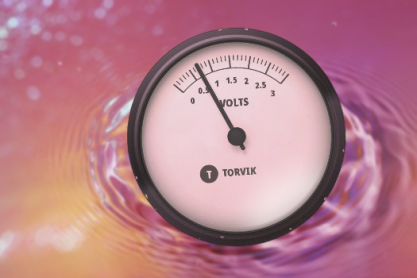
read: 0.7 V
